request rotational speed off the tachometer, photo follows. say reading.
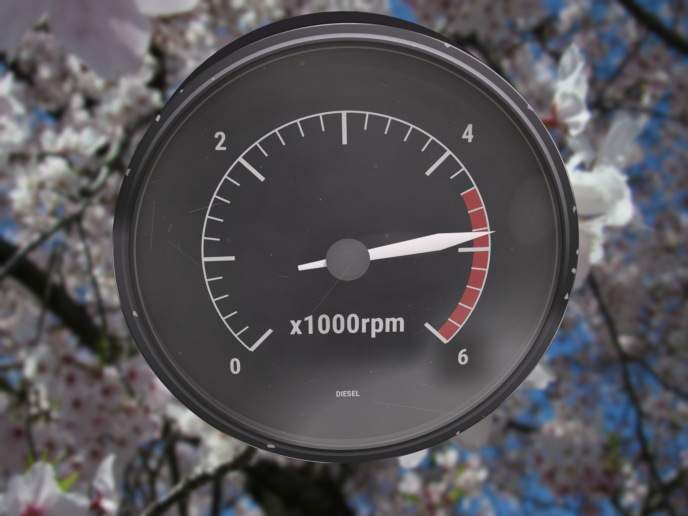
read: 4800 rpm
